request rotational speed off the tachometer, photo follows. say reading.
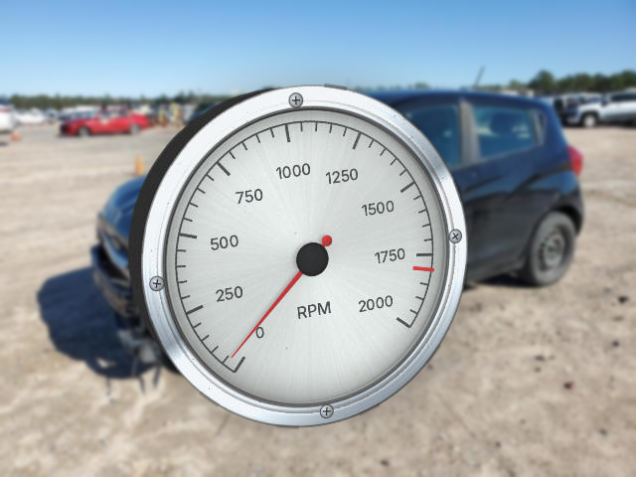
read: 50 rpm
